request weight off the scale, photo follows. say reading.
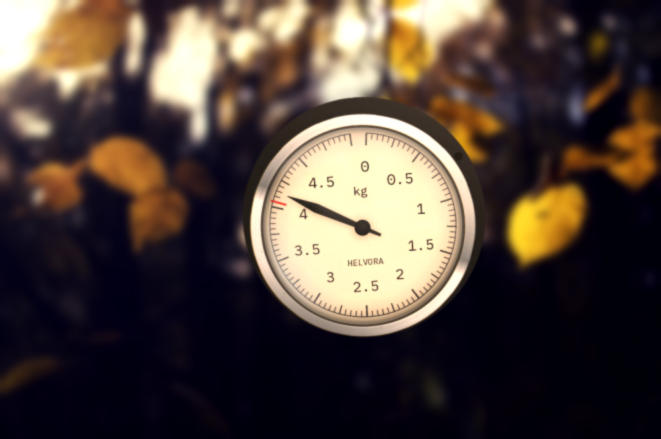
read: 4.15 kg
